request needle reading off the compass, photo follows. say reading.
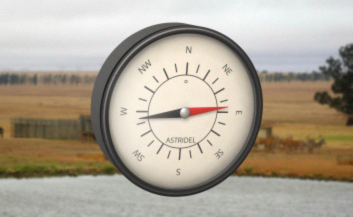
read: 82.5 °
